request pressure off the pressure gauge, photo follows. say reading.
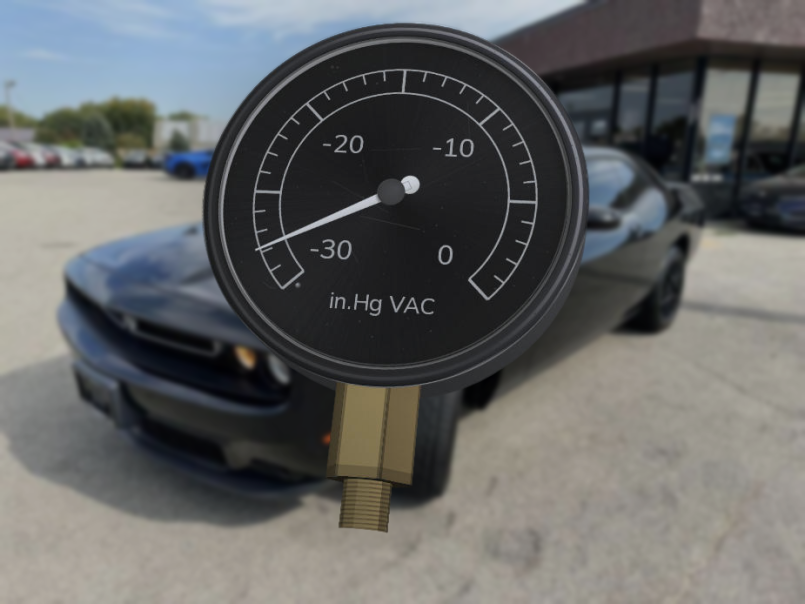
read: -28 inHg
